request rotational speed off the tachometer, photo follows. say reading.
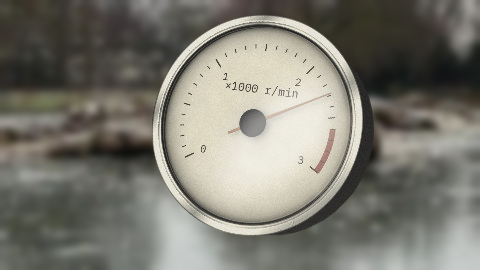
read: 2300 rpm
